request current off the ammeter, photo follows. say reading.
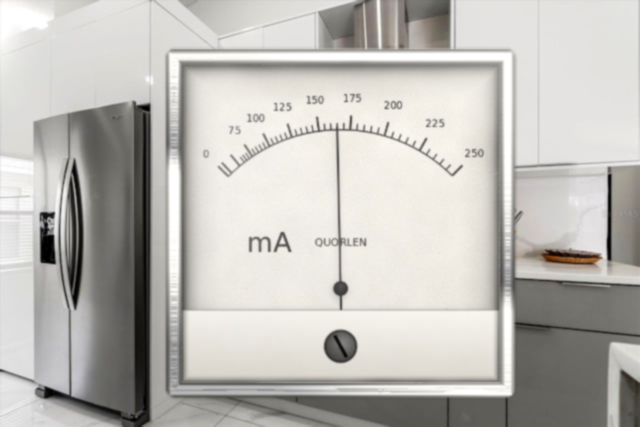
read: 165 mA
